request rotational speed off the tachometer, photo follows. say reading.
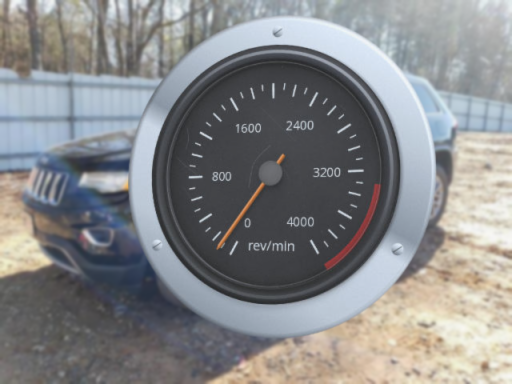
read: 100 rpm
